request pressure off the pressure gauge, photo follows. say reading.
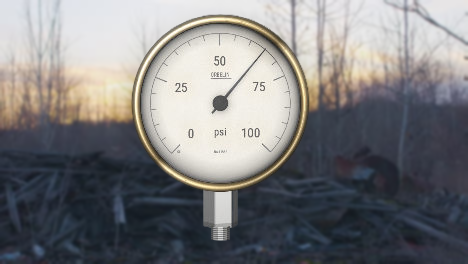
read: 65 psi
